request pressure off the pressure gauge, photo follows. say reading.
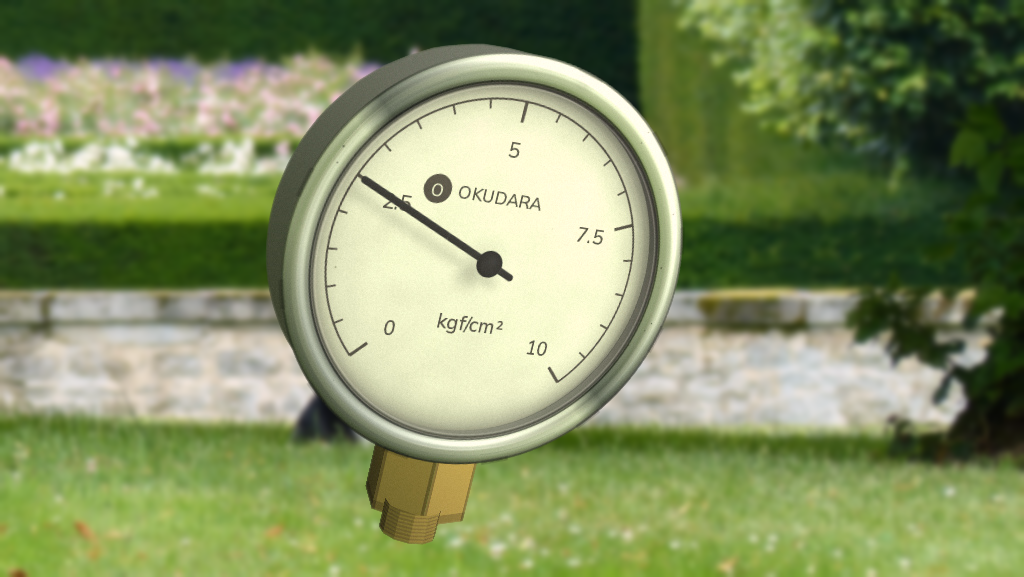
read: 2.5 kg/cm²
